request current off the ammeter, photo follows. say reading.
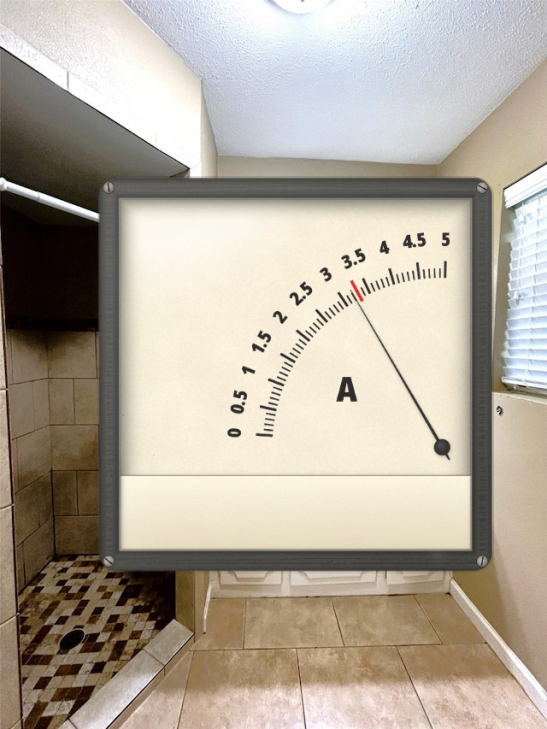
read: 3.2 A
